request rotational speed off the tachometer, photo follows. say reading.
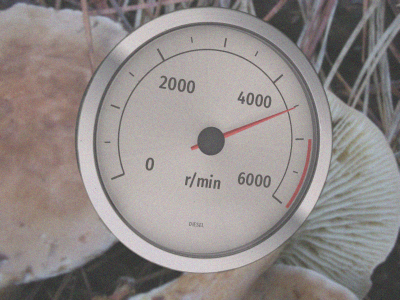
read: 4500 rpm
